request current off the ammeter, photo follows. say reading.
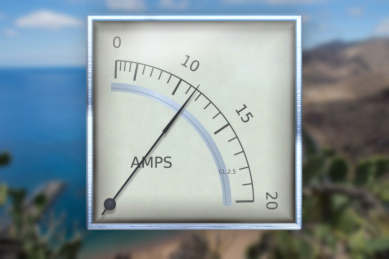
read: 11.5 A
